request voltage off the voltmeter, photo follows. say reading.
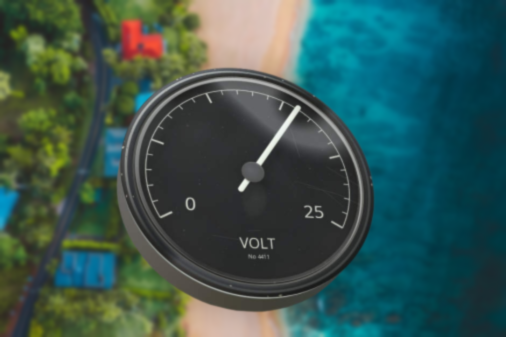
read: 16 V
